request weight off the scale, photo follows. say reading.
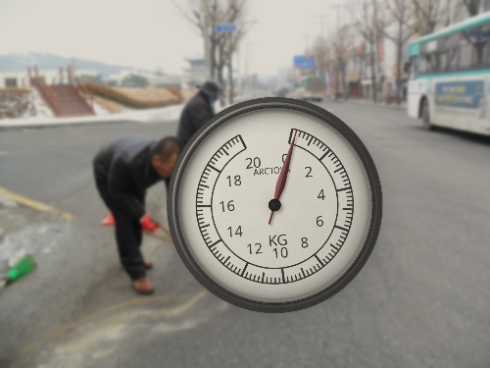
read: 0.2 kg
